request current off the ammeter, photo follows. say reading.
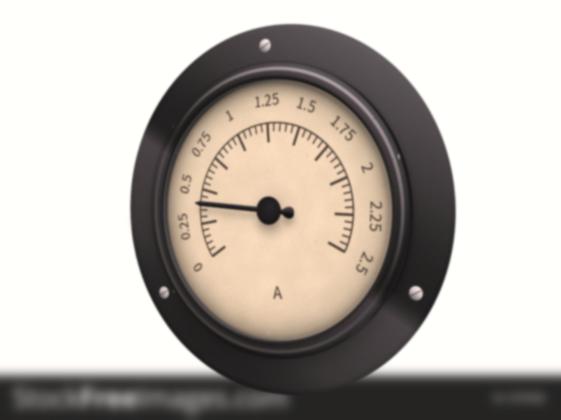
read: 0.4 A
